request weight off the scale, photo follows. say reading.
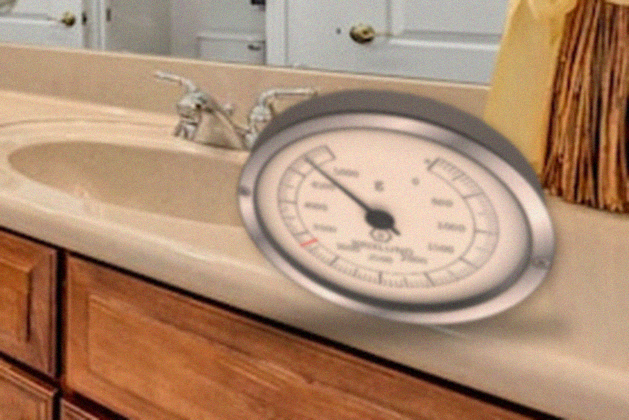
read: 4750 g
